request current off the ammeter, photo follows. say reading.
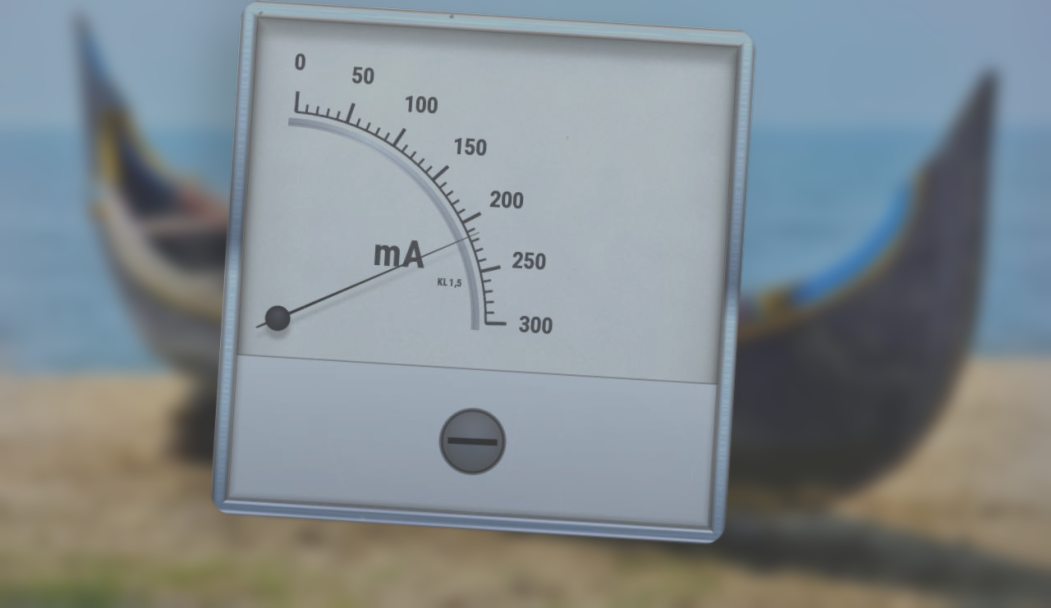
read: 215 mA
